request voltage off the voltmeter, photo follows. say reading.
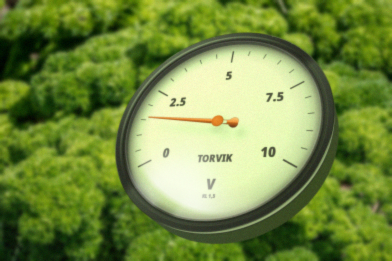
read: 1.5 V
